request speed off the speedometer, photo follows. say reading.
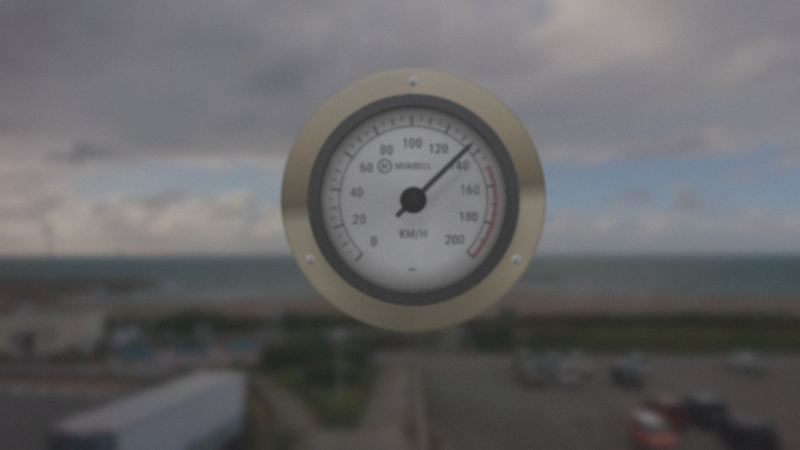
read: 135 km/h
